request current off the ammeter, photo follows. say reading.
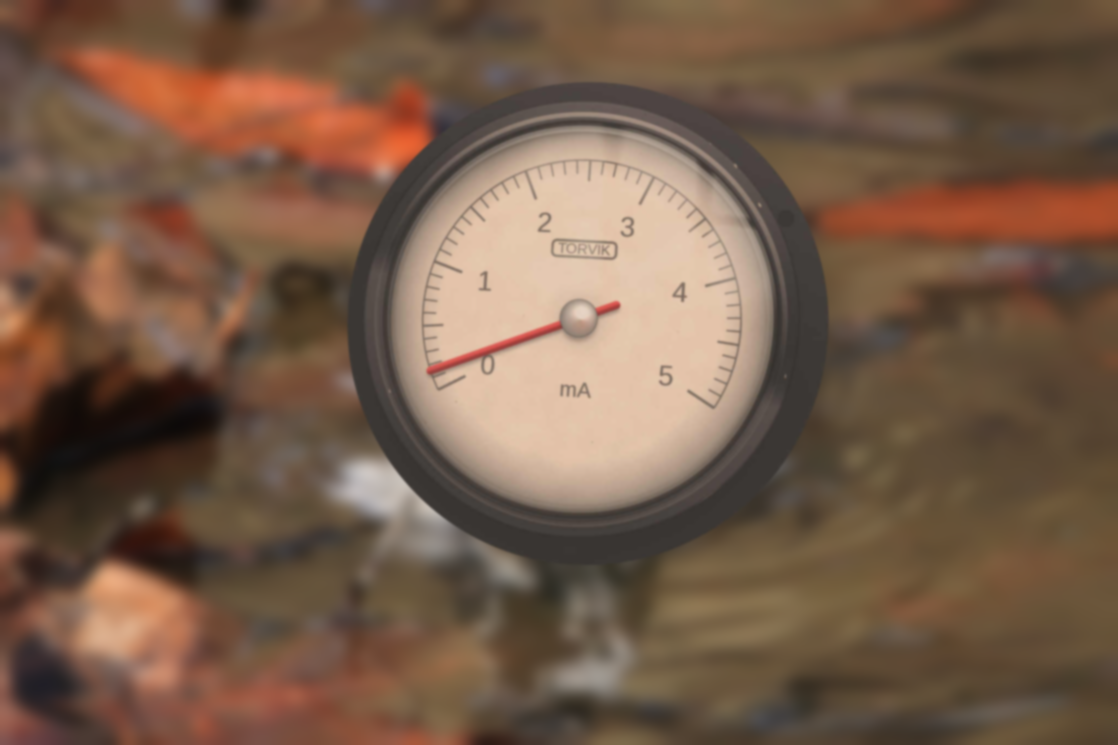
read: 0.15 mA
